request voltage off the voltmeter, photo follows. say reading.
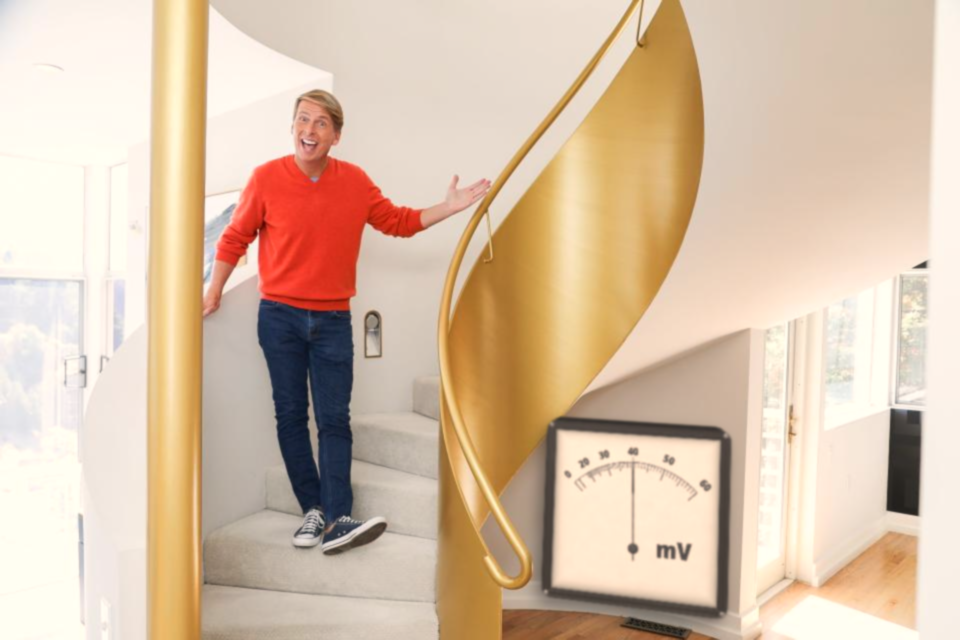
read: 40 mV
